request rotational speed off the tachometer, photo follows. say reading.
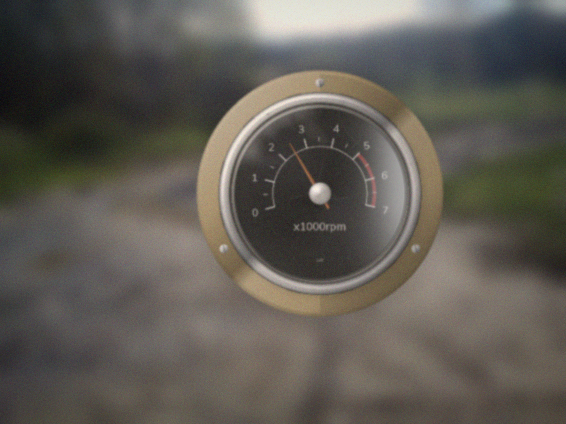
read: 2500 rpm
